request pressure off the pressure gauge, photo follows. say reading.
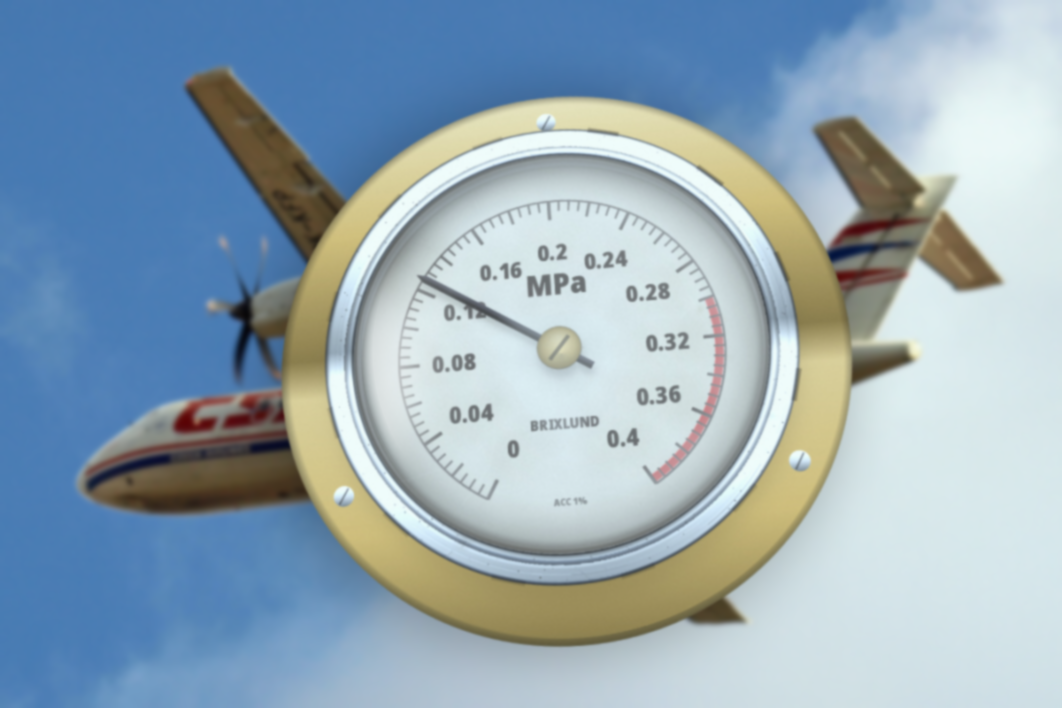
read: 0.125 MPa
